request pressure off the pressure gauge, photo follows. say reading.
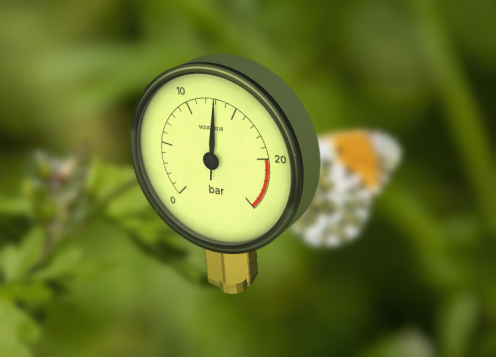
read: 13 bar
